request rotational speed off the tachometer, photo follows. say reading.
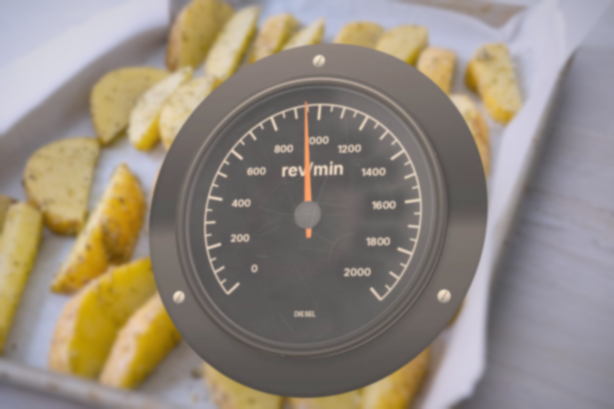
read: 950 rpm
